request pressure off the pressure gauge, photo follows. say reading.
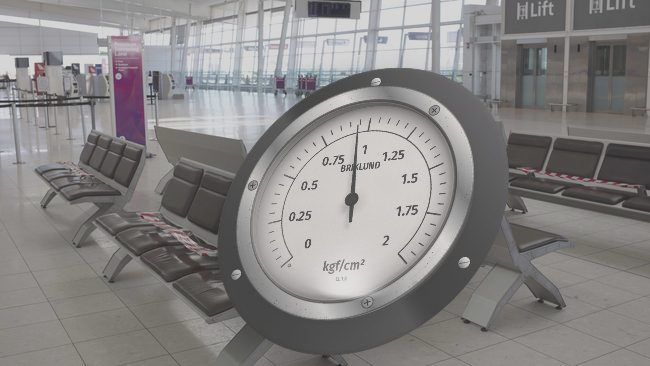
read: 0.95 kg/cm²
